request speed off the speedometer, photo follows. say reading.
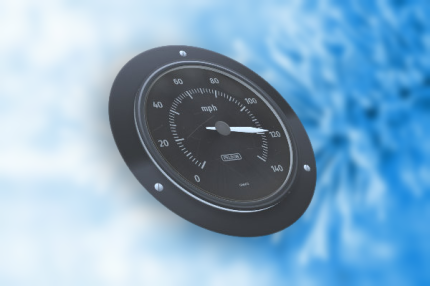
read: 120 mph
